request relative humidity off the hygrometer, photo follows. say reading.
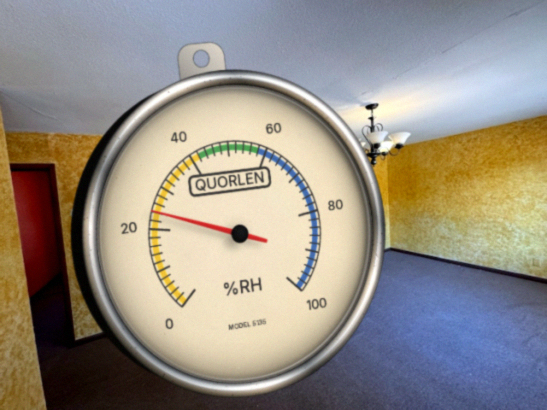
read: 24 %
